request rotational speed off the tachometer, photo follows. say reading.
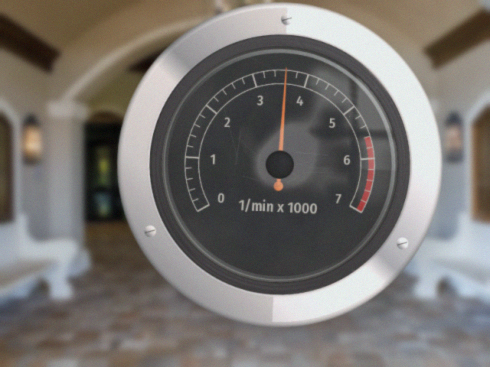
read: 3600 rpm
